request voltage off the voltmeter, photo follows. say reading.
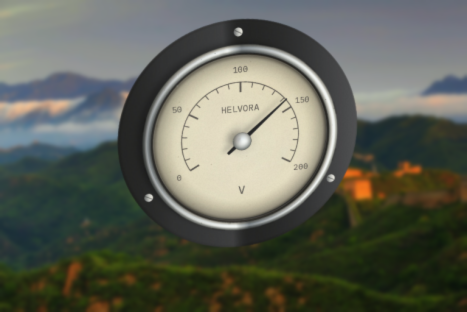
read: 140 V
